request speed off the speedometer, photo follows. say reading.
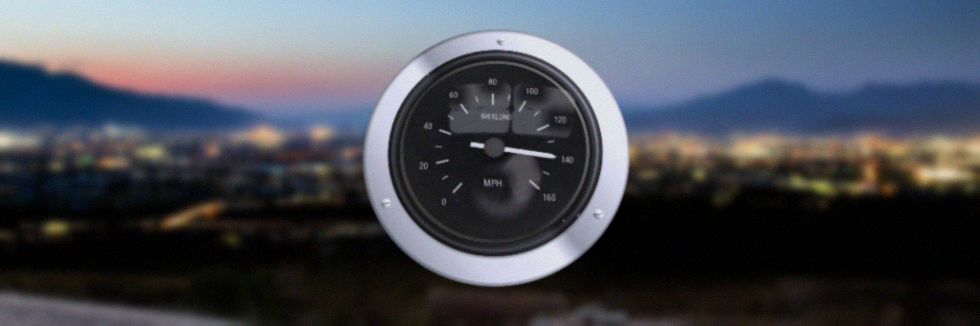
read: 140 mph
